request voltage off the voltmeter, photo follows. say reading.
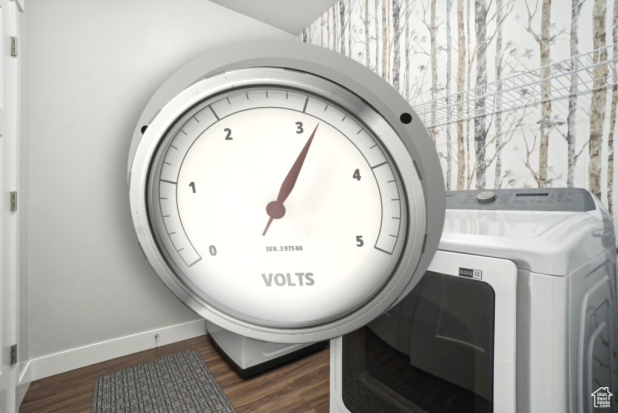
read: 3.2 V
